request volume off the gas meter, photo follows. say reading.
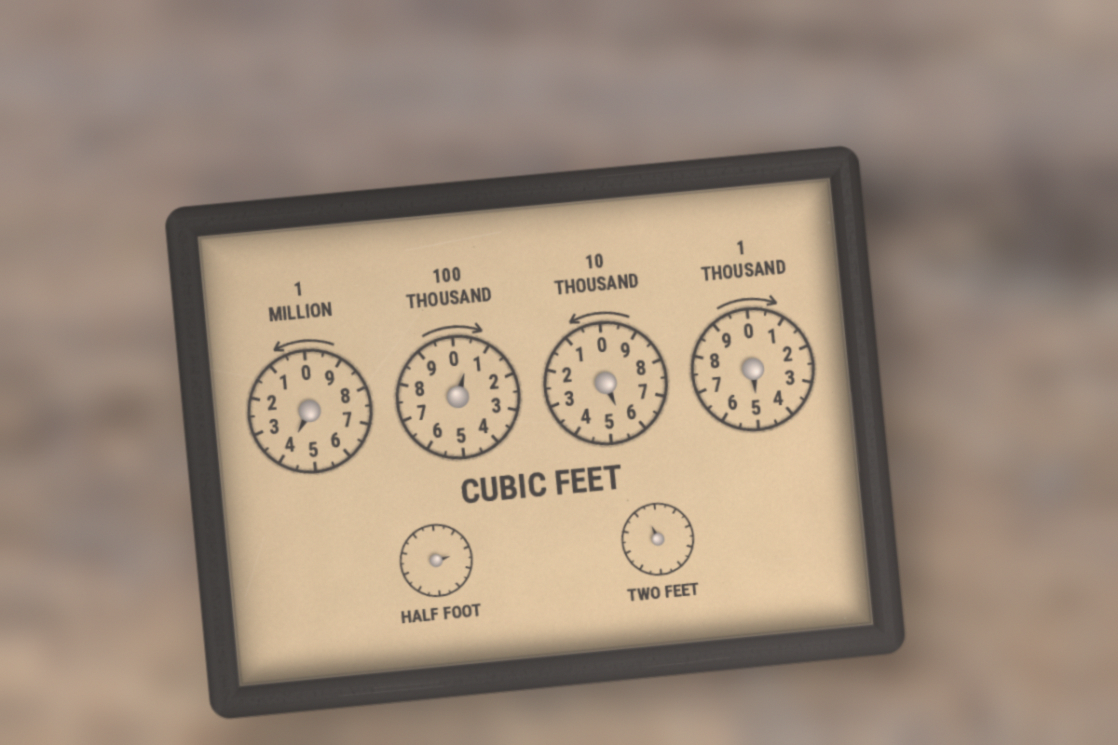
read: 405500 ft³
